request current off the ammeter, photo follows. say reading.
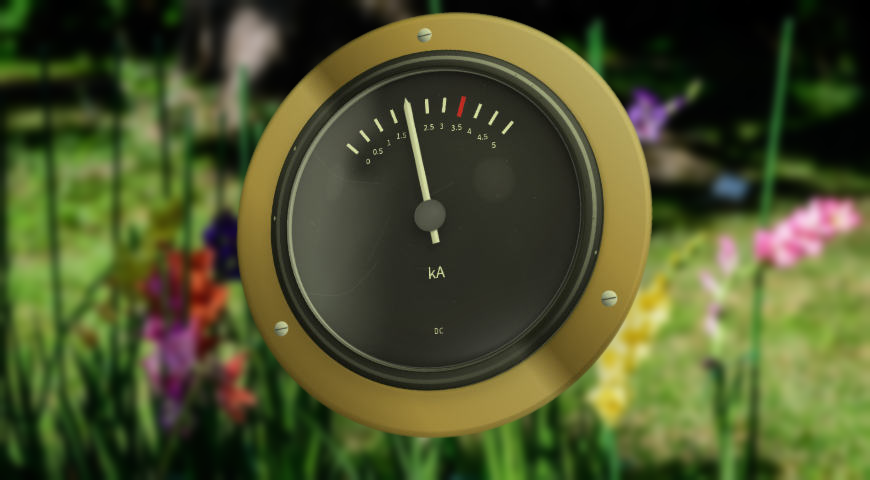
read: 2 kA
